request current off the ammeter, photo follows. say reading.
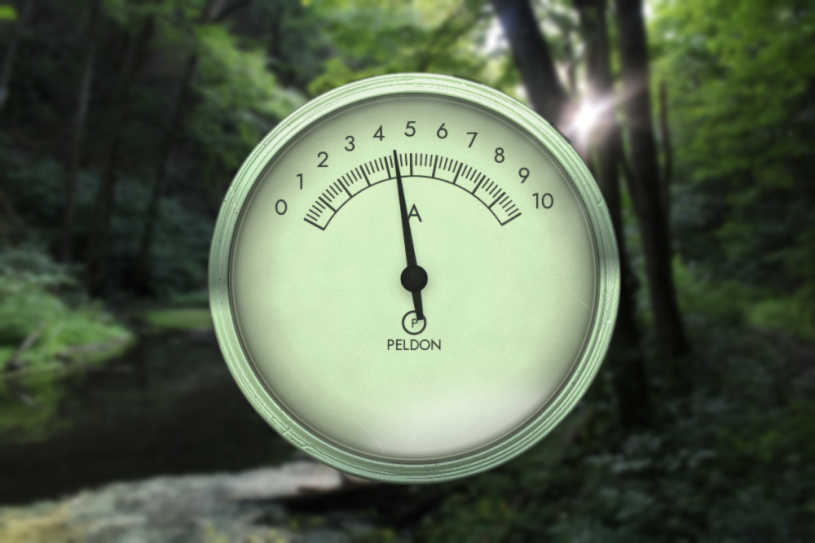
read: 4.4 A
